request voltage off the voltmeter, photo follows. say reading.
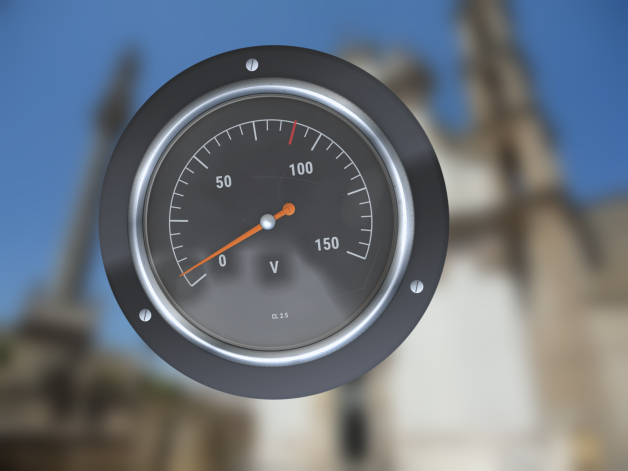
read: 5 V
